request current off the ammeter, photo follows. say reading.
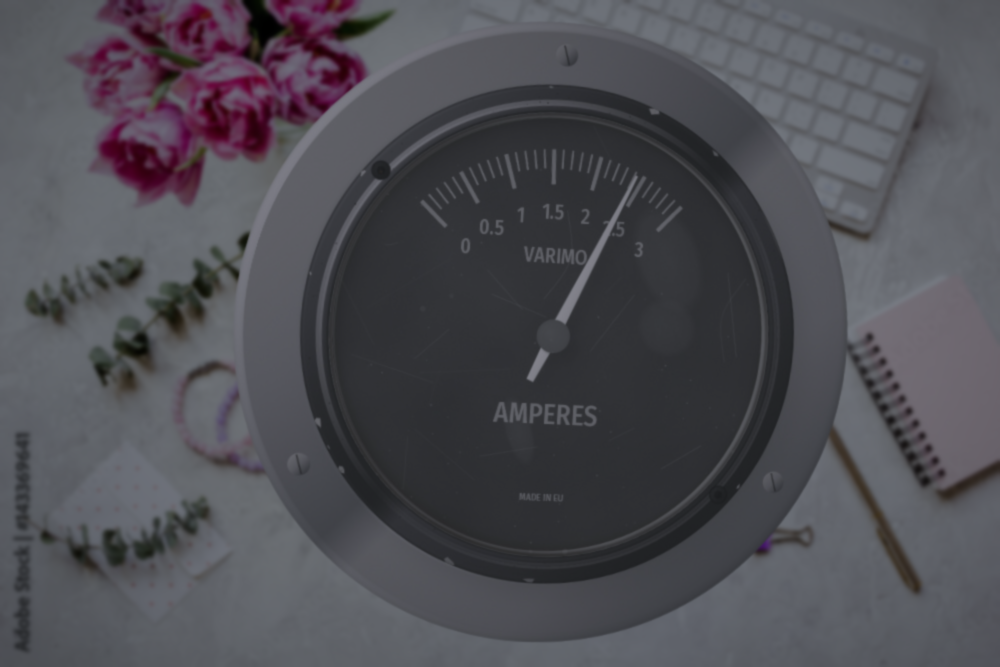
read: 2.4 A
